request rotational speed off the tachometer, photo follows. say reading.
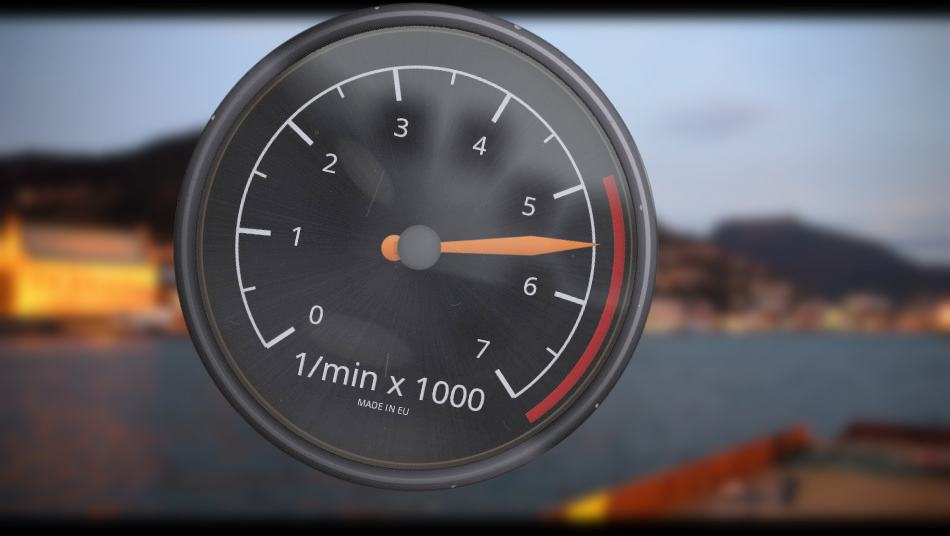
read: 5500 rpm
